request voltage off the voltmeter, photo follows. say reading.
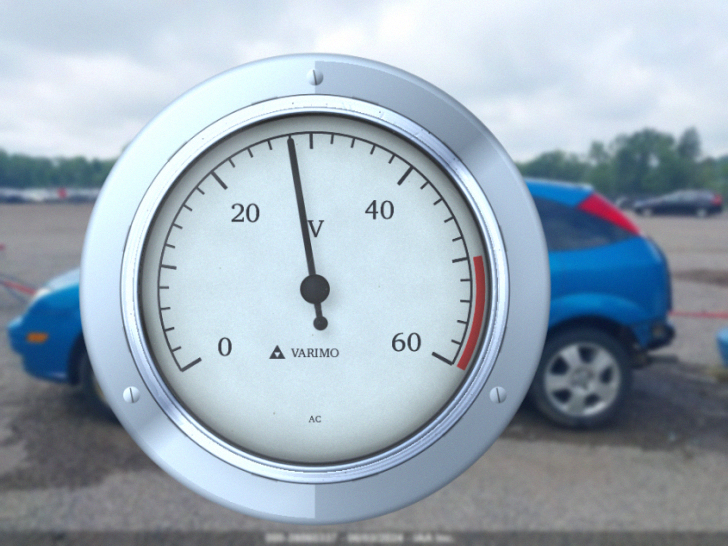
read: 28 V
